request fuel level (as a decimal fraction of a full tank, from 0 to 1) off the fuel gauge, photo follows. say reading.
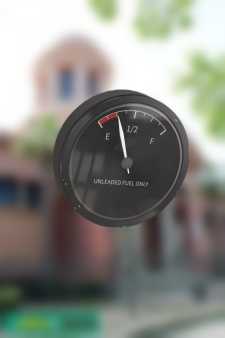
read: 0.25
